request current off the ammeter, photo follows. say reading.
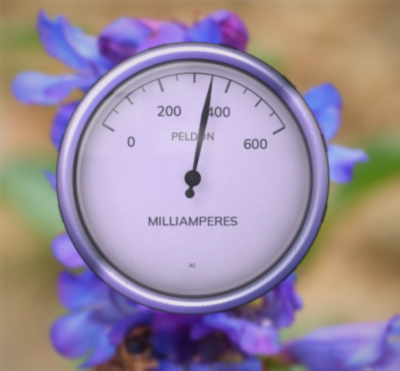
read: 350 mA
